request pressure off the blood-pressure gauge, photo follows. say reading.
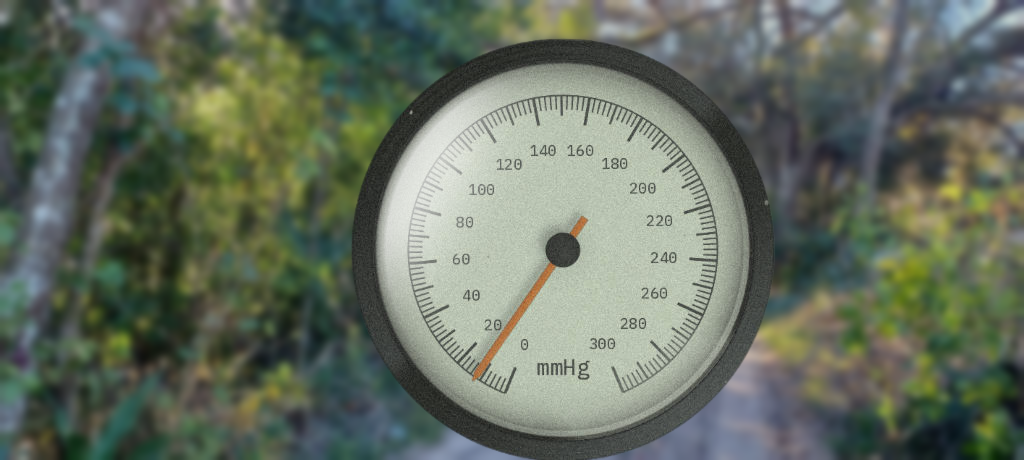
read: 12 mmHg
